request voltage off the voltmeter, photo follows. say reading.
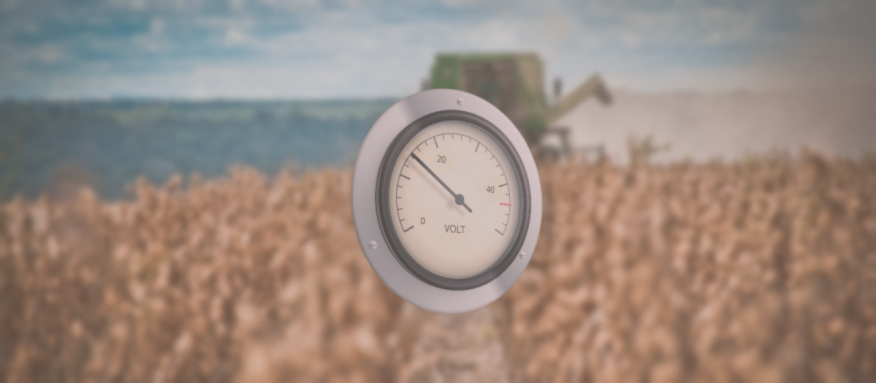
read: 14 V
